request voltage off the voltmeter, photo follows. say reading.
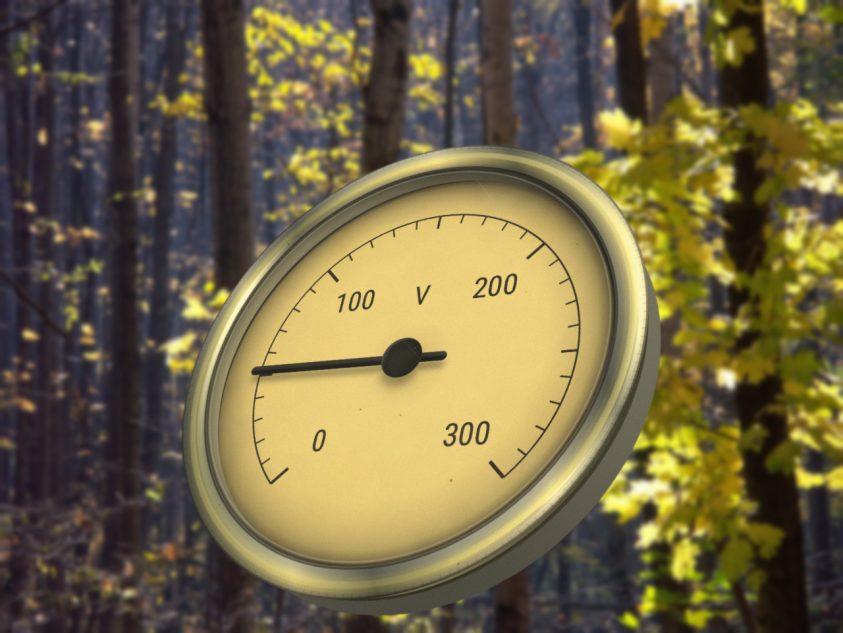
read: 50 V
